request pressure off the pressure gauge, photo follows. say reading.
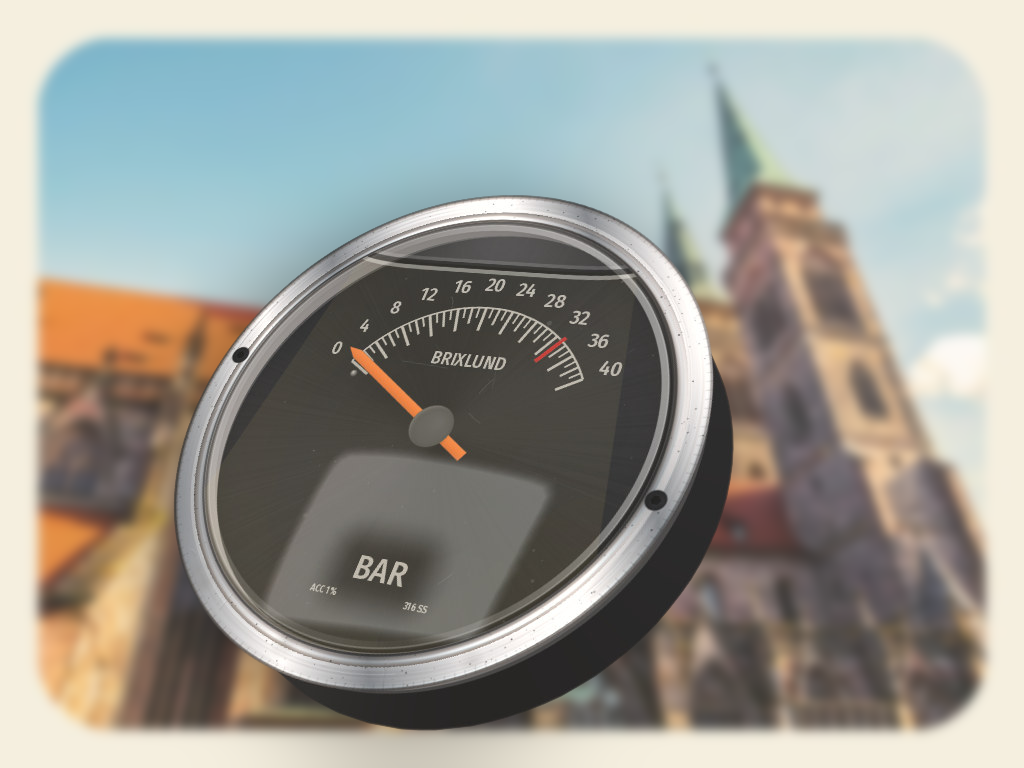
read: 1 bar
